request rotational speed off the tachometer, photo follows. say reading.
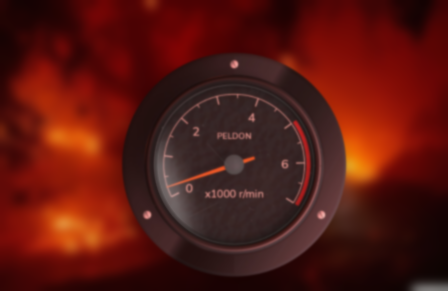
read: 250 rpm
